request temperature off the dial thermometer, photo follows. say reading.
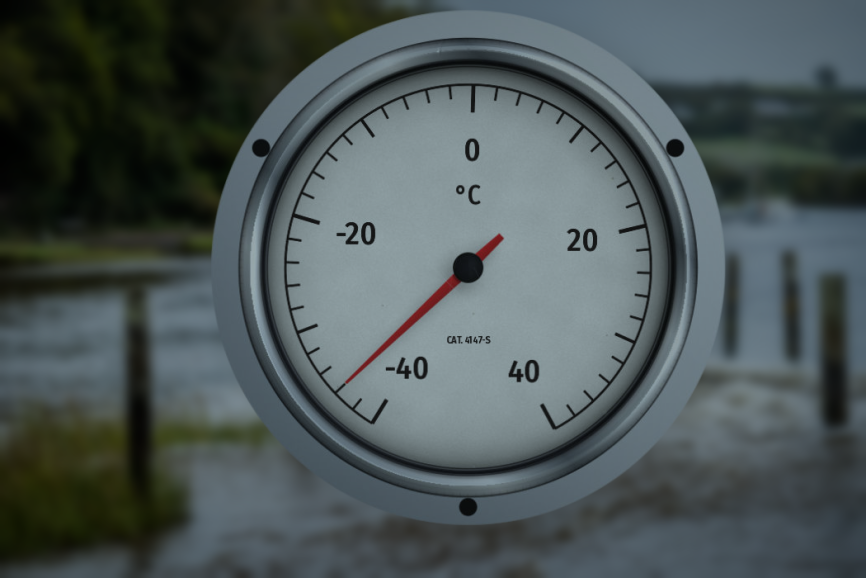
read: -36 °C
